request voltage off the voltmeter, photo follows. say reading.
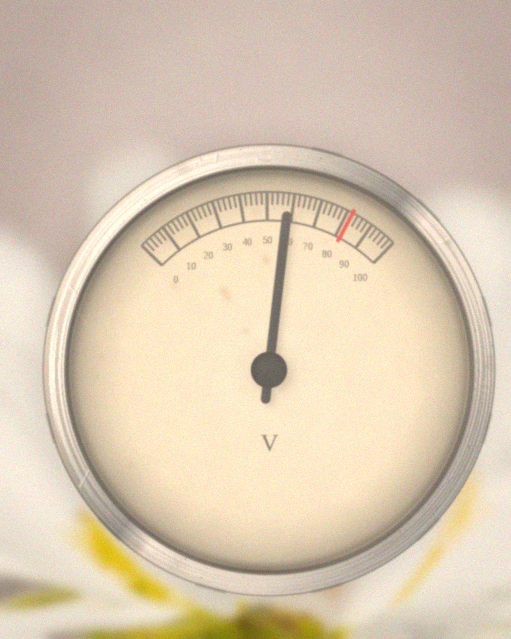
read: 58 V
